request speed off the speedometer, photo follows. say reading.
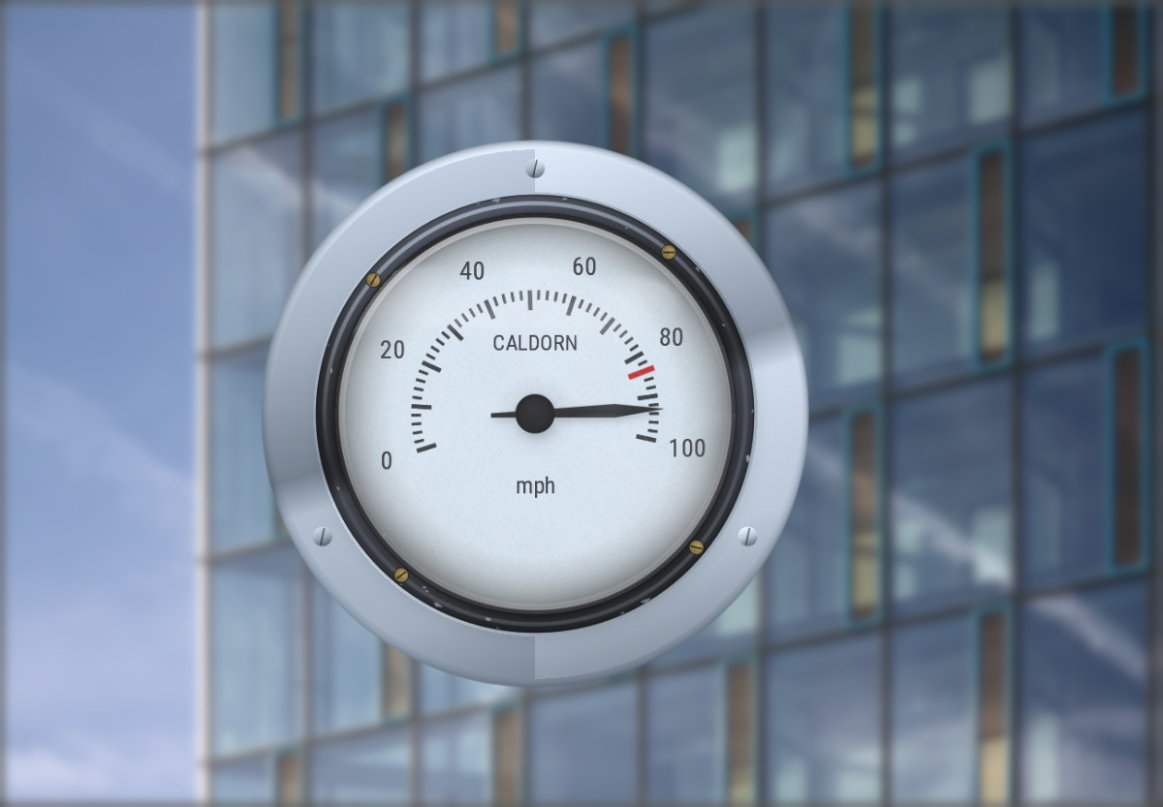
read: 93 mph
